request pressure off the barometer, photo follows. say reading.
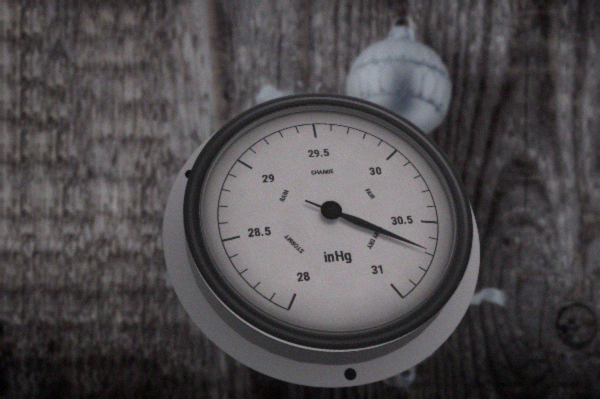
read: 30.7 inHg
